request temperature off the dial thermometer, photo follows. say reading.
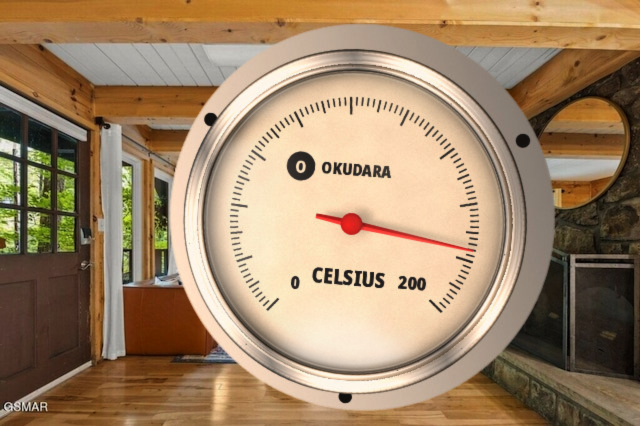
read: 176 °C
